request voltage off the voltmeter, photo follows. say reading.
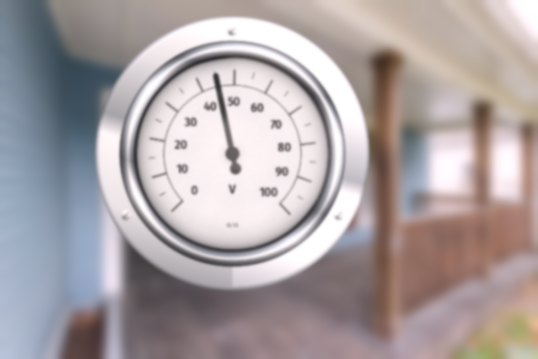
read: 45 V
